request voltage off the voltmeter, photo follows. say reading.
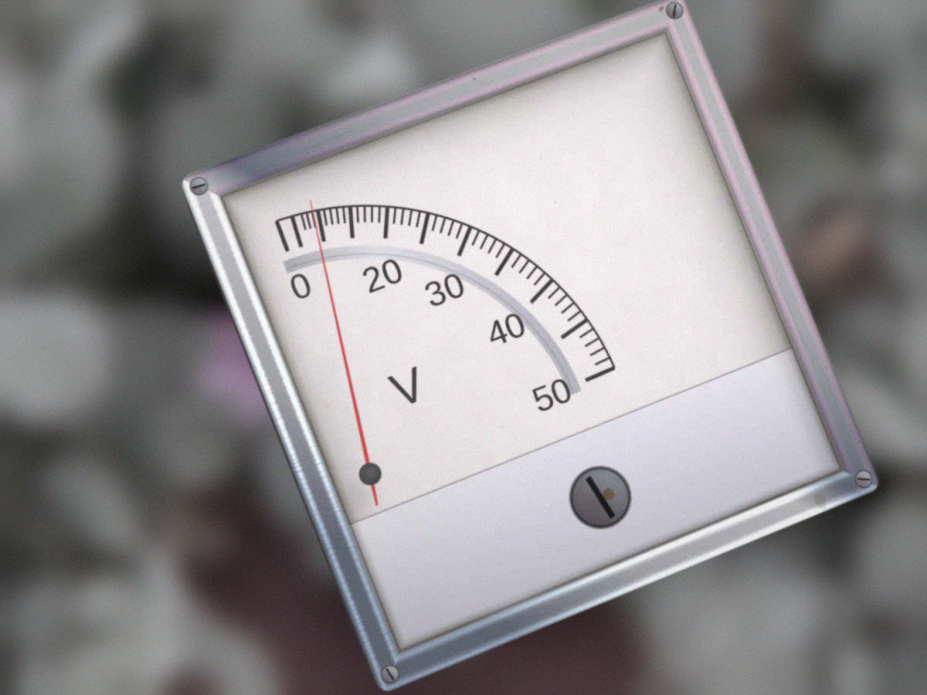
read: 9 V
